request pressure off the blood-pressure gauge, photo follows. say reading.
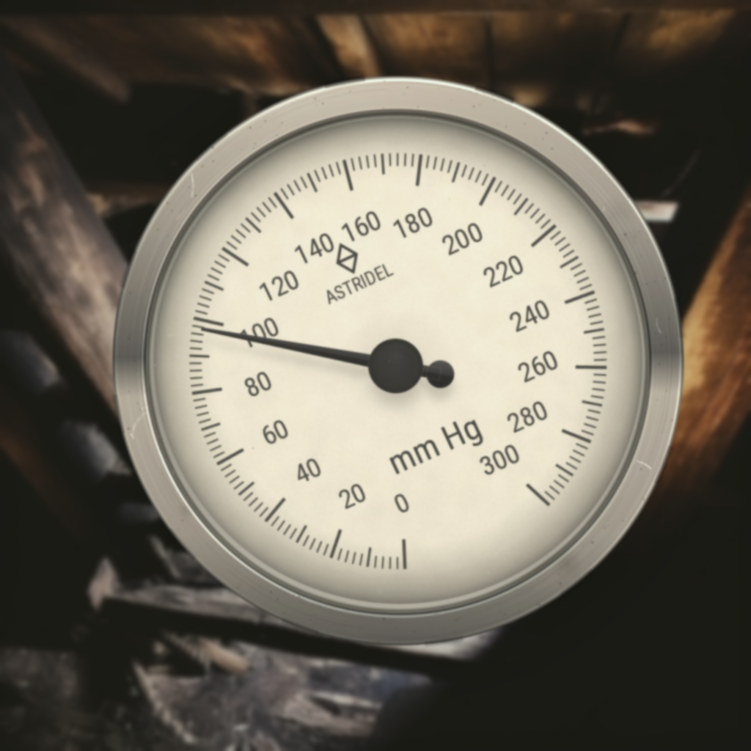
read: 98 mmHg
